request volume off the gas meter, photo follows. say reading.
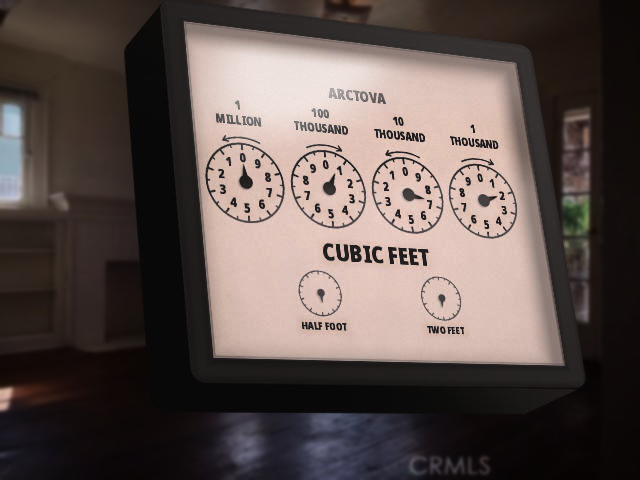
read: 7200 ft³
